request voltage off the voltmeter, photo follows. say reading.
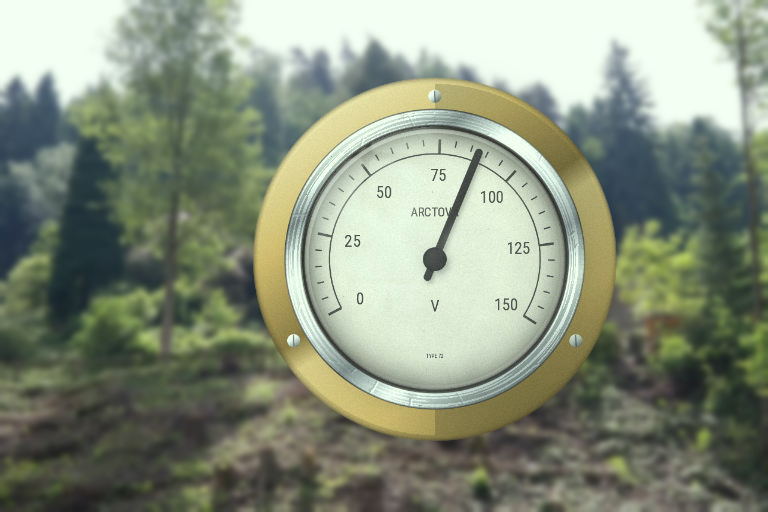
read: 87.5 V
